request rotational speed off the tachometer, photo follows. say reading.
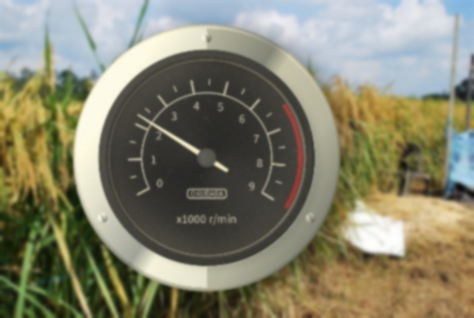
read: 2250 rpm
